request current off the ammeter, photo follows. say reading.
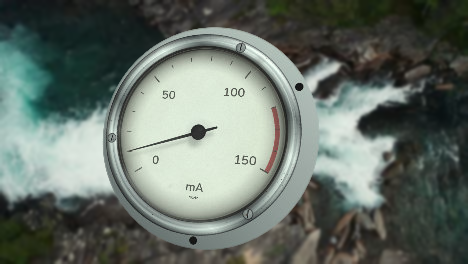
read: 10 mA
